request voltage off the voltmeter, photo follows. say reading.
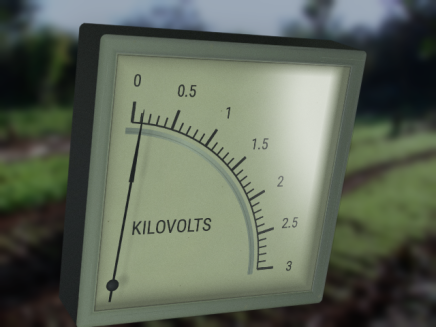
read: 0.1 kV
